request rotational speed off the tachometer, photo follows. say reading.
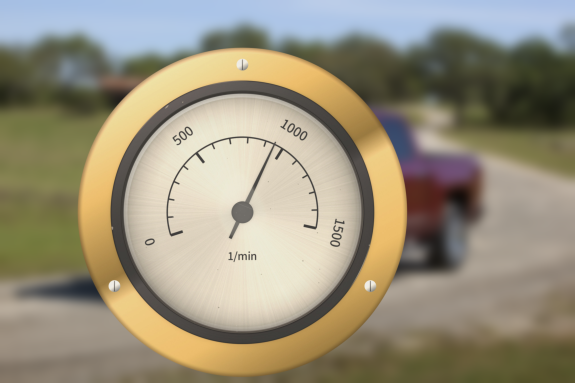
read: 950 rpm
